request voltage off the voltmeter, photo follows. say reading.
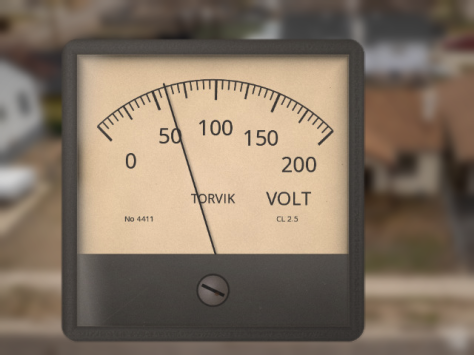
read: 60 V
